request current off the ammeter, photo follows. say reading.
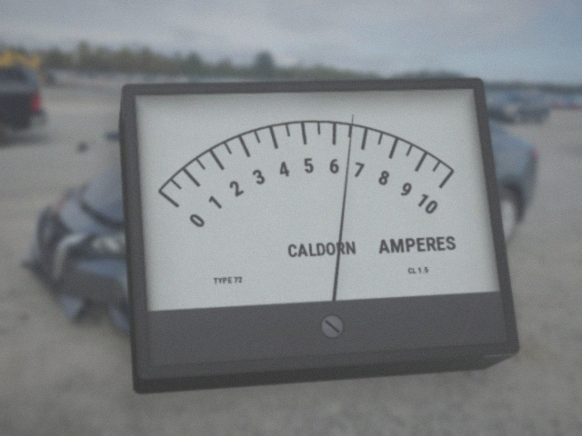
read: 6.5 A
